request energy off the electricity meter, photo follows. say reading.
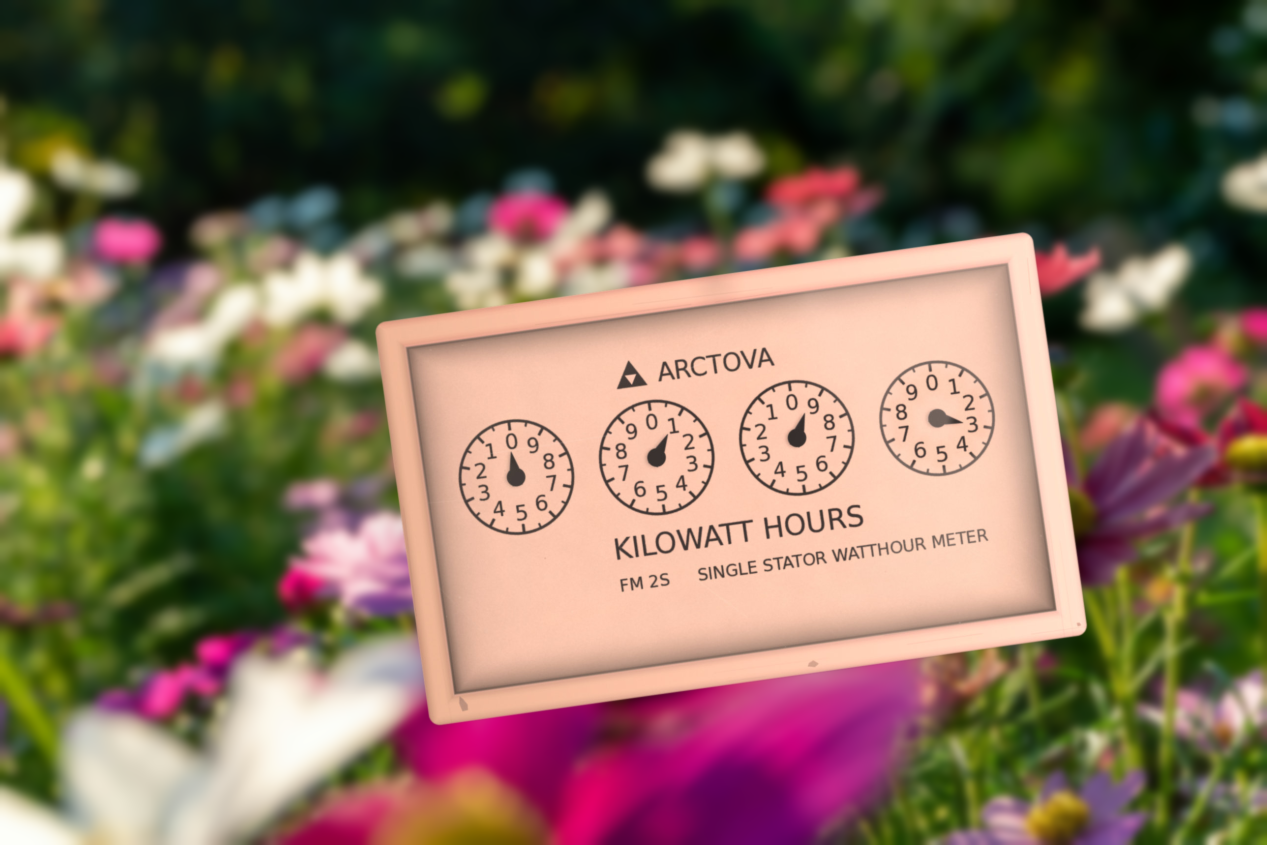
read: 93 kWh
